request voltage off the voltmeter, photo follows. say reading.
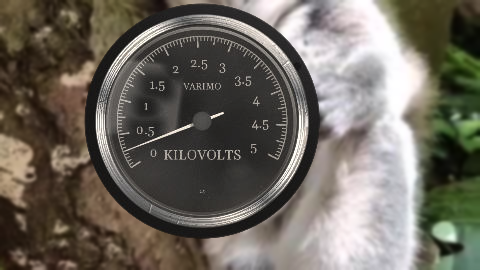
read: 0.25 kV
